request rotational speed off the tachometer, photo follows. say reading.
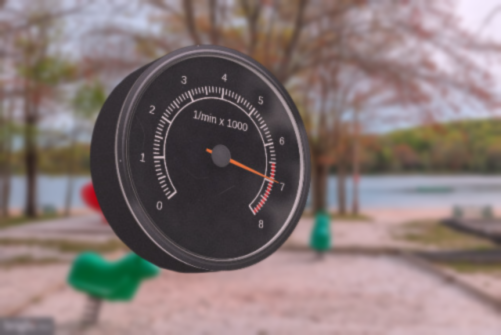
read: 7000 rpm
